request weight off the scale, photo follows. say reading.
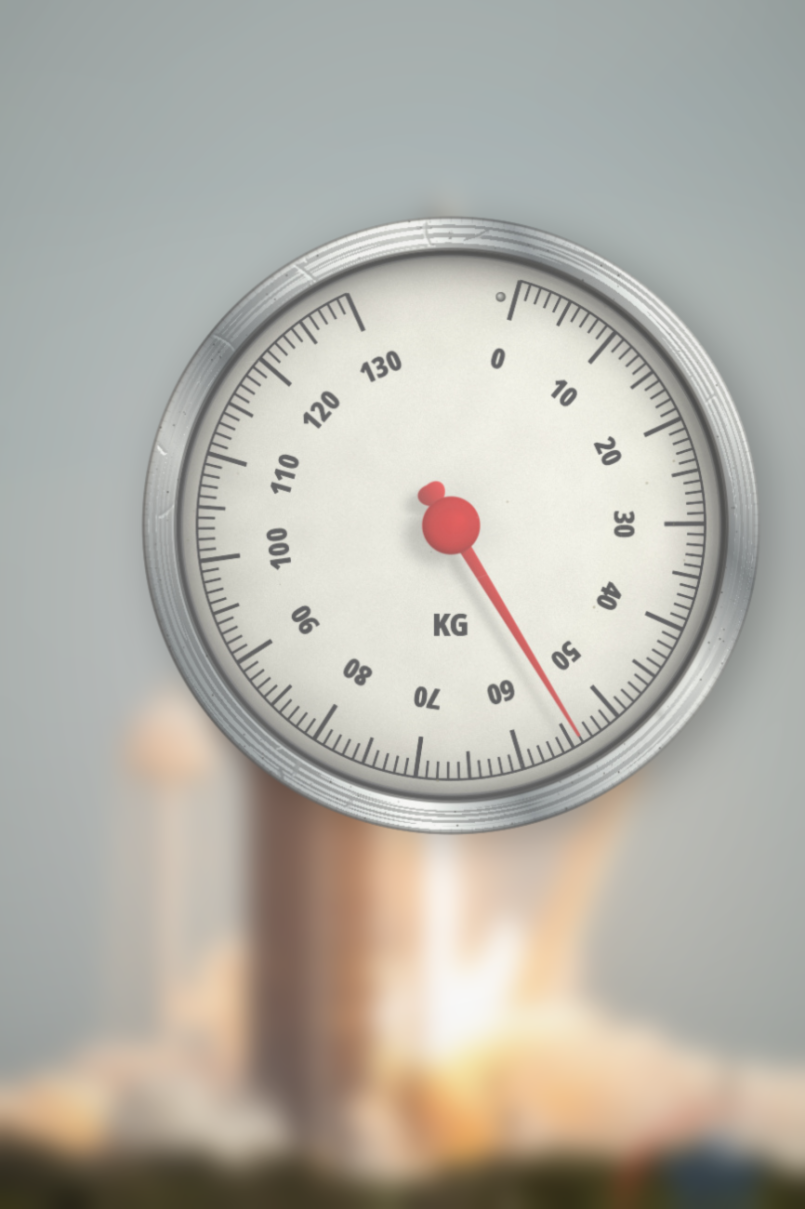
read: 54 kg
